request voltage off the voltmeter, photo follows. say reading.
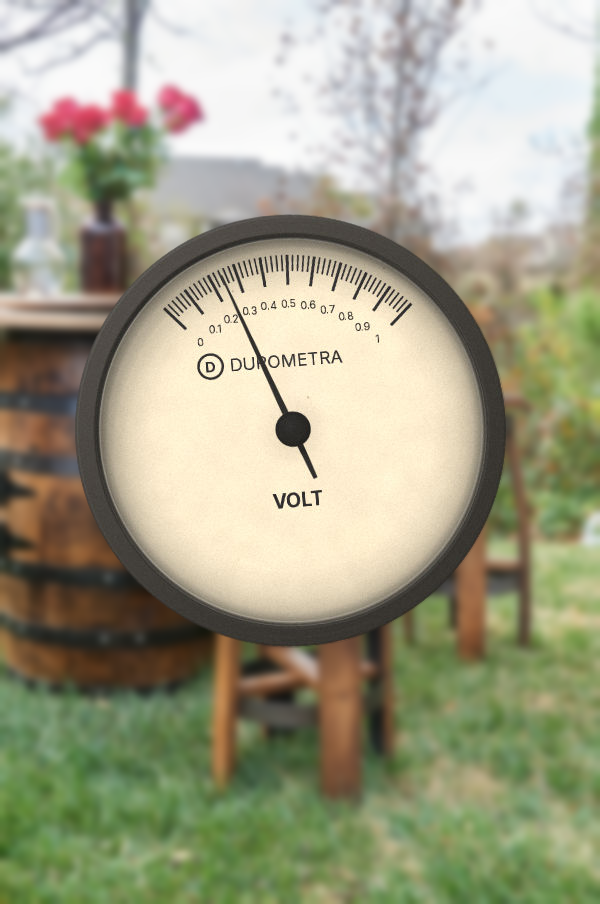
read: 0.24 V
